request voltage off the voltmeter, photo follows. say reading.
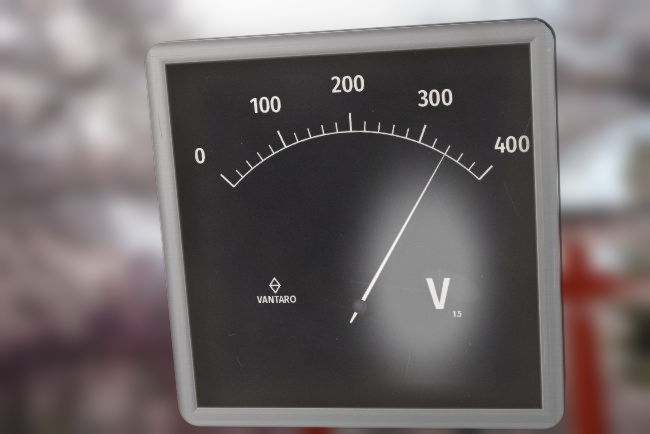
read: 340 V
